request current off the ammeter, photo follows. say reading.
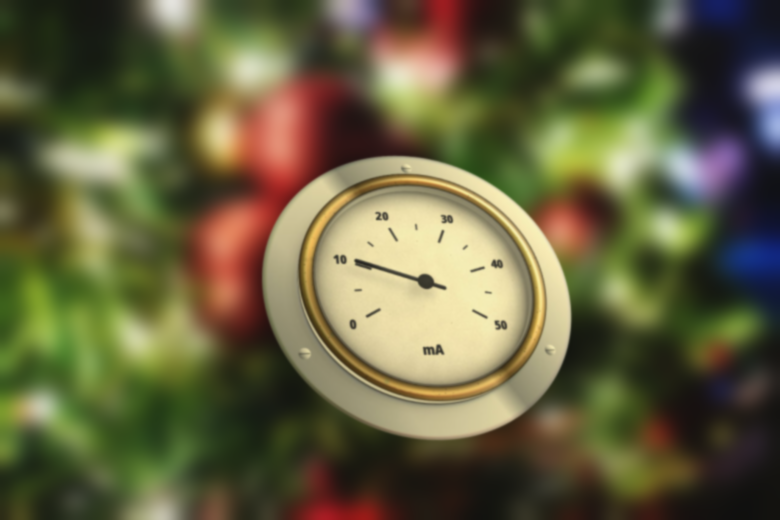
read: 10 mA
